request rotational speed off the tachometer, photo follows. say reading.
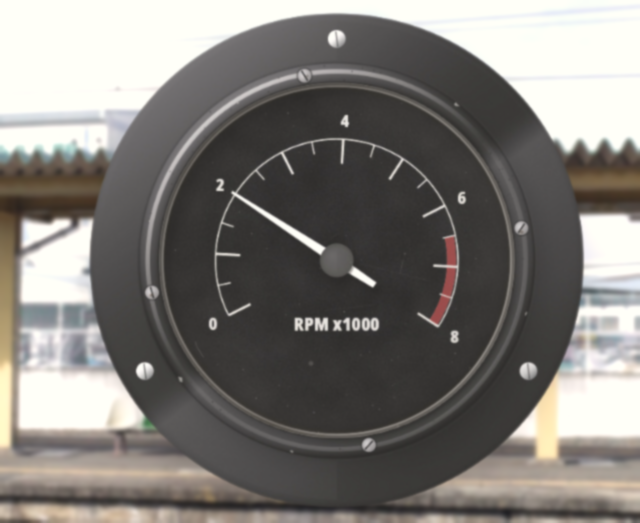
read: 2000 rpm
